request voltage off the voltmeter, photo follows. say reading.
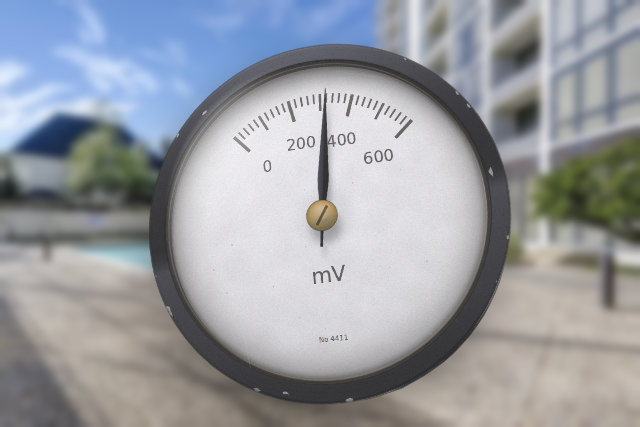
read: 320 mV
